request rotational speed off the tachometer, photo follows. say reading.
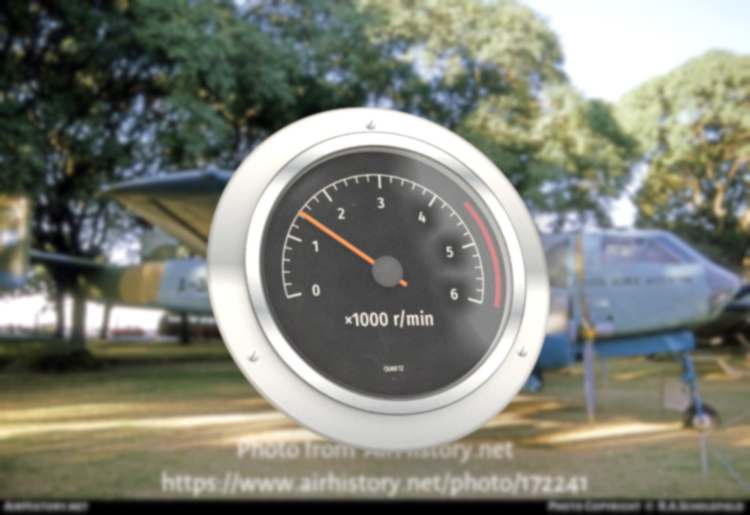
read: 1400 rpm
